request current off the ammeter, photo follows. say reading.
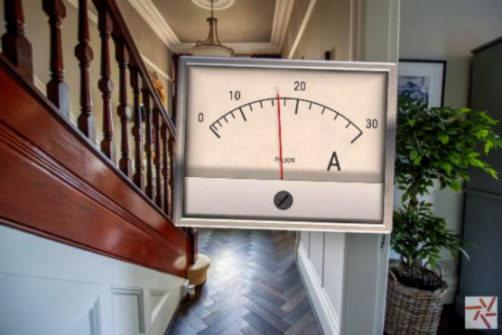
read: 17 A
